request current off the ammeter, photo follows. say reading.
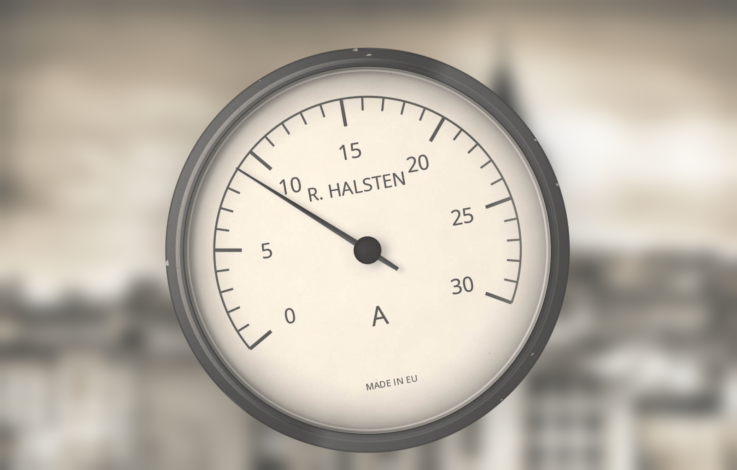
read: 9 A
